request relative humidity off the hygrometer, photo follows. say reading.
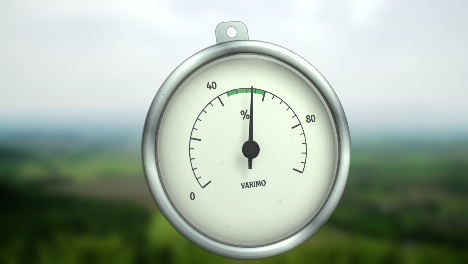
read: 54 %
